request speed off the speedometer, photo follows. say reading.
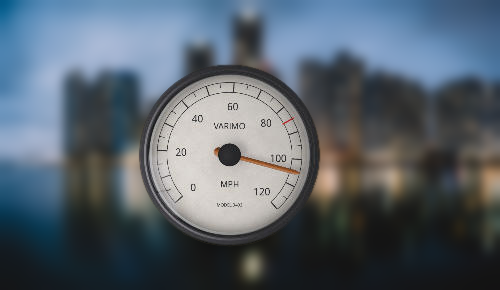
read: 105 mph
